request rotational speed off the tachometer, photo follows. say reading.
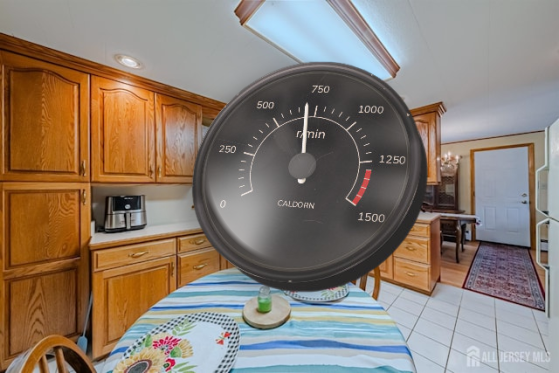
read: 700 rpm
